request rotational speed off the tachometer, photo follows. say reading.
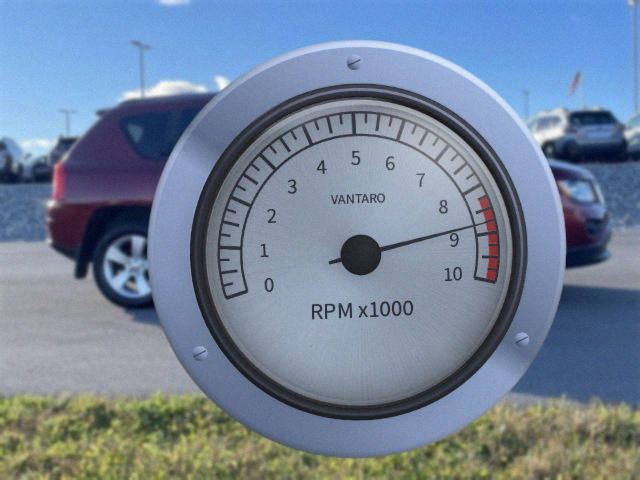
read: 8750 rpm
